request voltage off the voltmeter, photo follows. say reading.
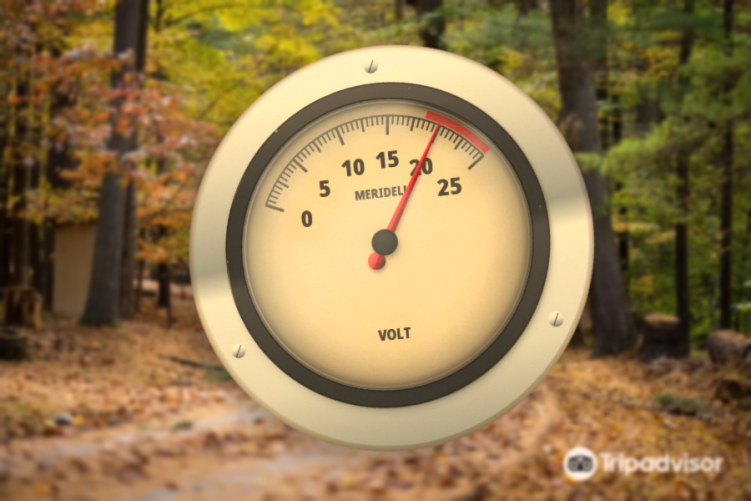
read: 20 V
